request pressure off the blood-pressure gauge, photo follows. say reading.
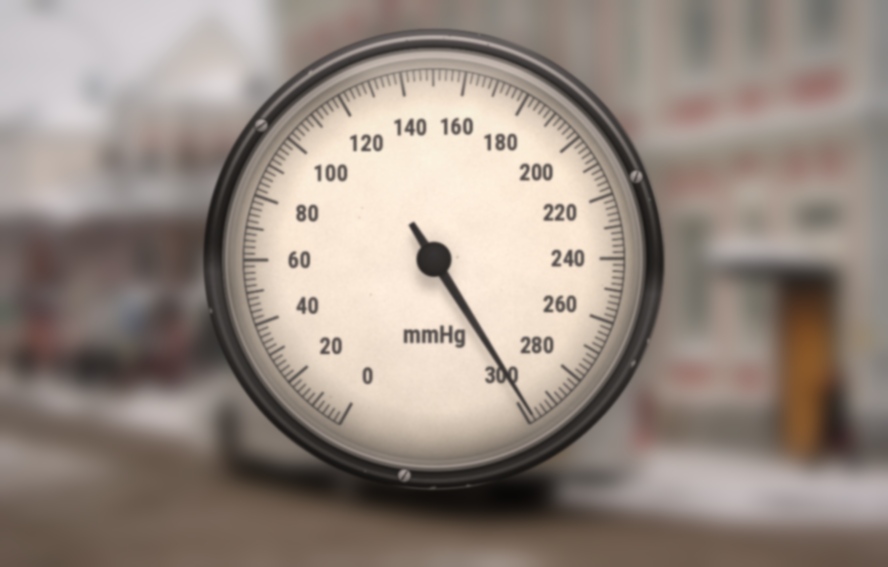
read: 298 mmHg
